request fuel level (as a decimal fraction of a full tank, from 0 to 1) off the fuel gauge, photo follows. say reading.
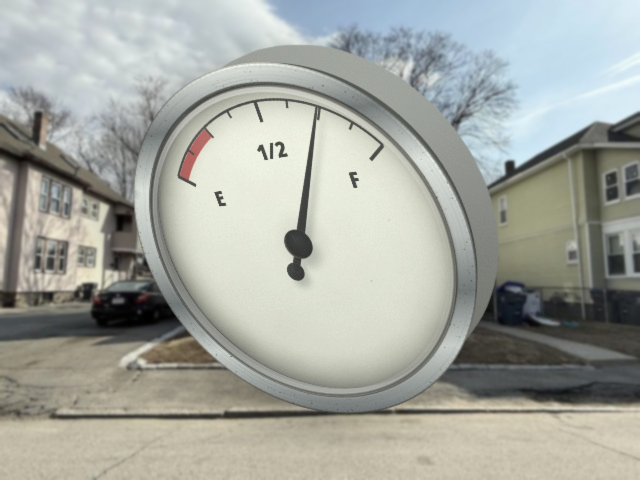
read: 0.75
